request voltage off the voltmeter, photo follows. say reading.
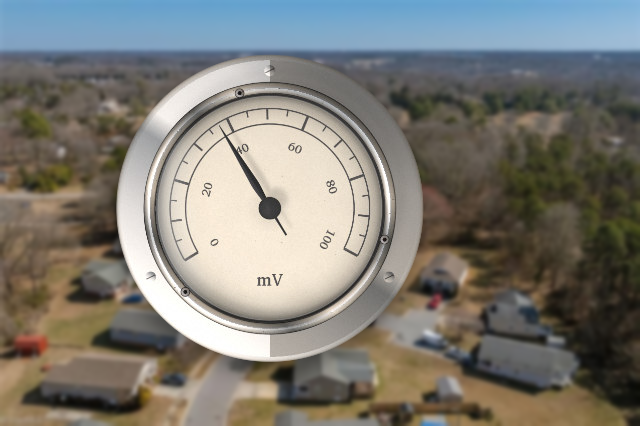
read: 37.5 mV
